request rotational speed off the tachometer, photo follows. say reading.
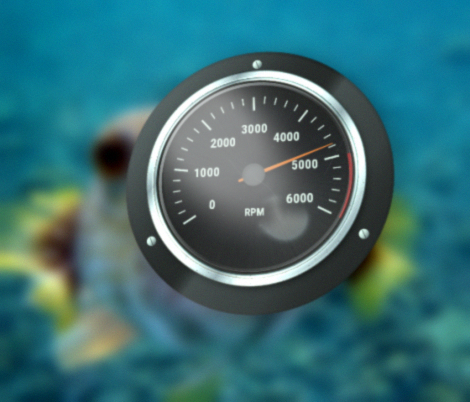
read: 4800 rpm
